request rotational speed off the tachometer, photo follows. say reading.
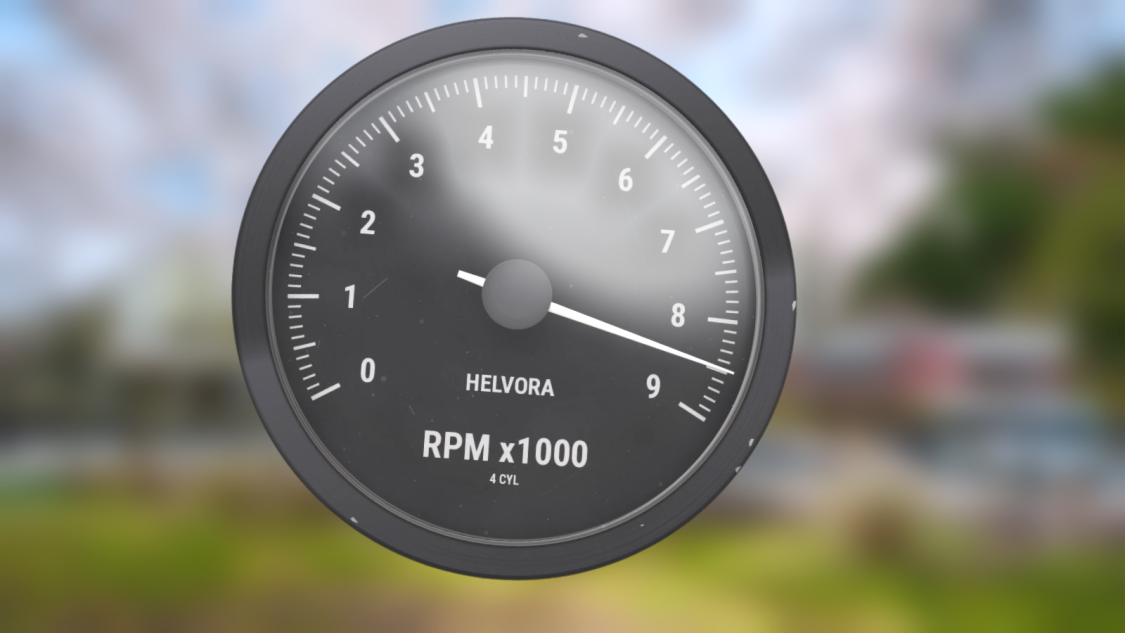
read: 8500 rpm
